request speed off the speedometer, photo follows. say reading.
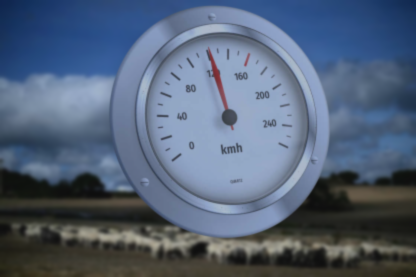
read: 120 km/h
